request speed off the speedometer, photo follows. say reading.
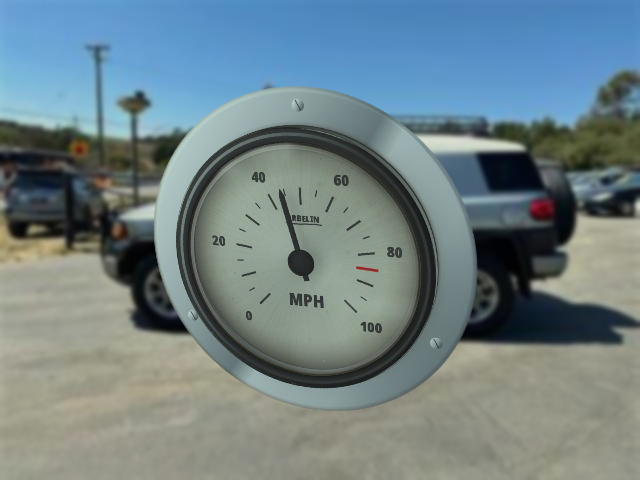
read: 45 mph
